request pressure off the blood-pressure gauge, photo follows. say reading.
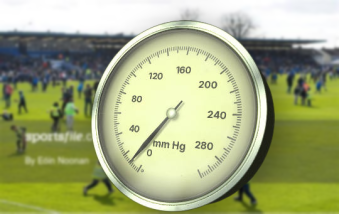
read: 10 mmHg
